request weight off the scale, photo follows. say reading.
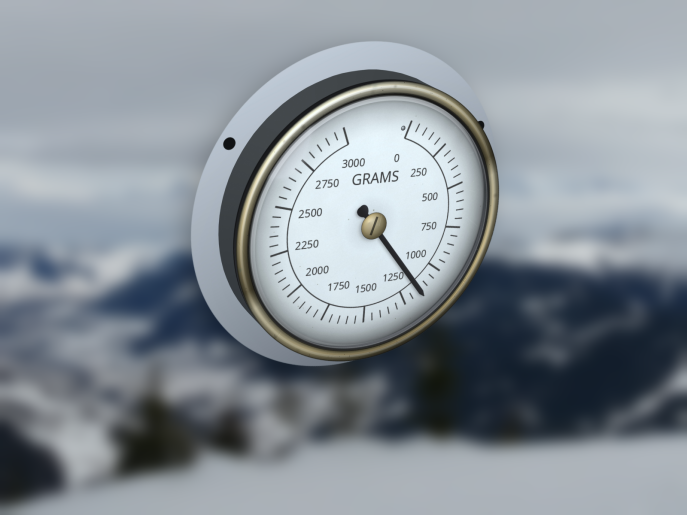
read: 1150 g
